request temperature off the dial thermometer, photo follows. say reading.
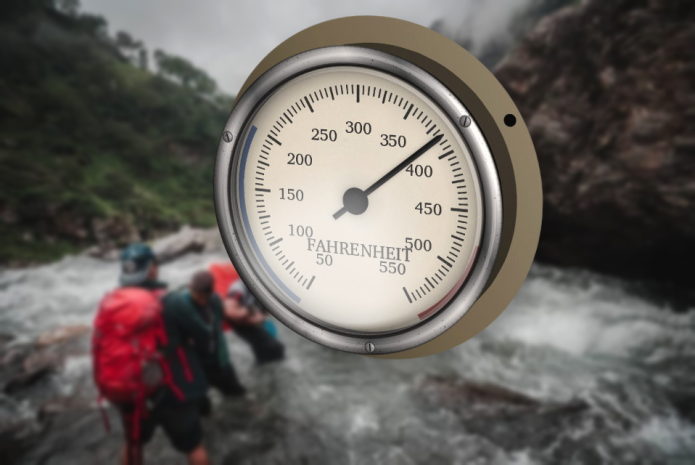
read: 385 °F
